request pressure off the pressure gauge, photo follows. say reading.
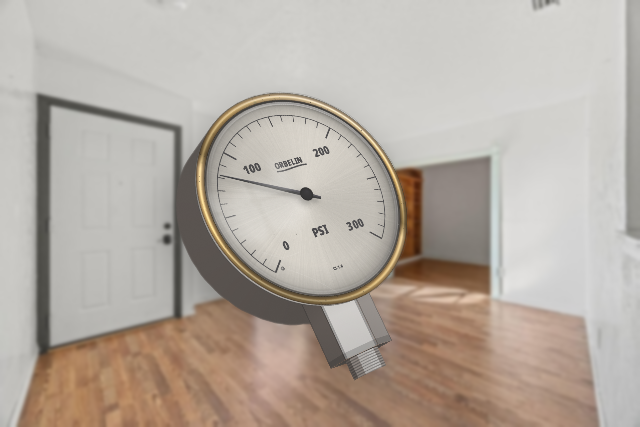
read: 80 psi
